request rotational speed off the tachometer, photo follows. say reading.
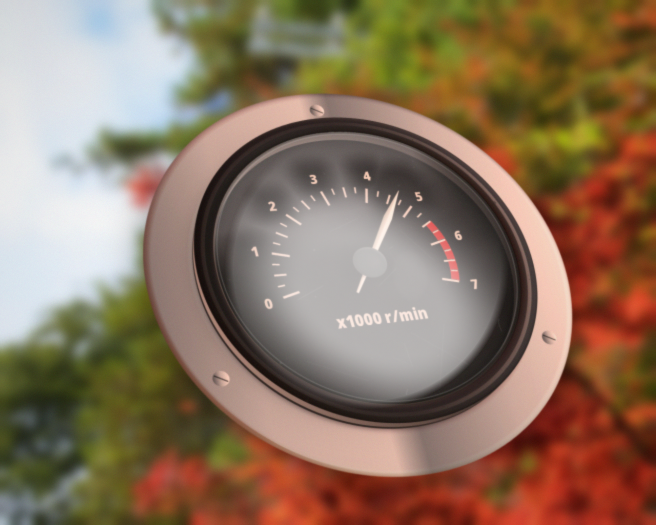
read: 4625 rpm
